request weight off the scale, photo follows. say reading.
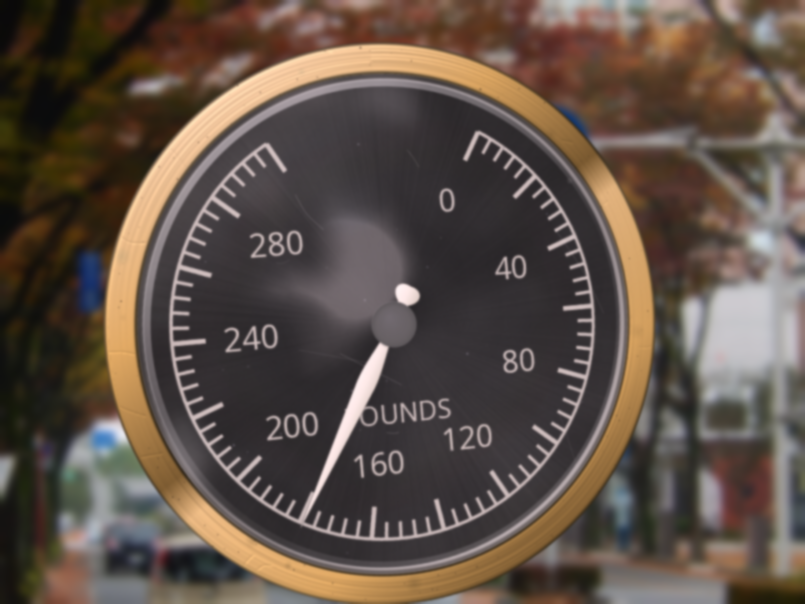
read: 180 lb
